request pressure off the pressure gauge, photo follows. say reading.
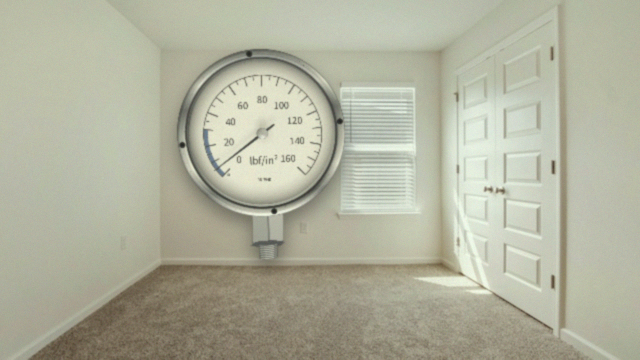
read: 5 psi
